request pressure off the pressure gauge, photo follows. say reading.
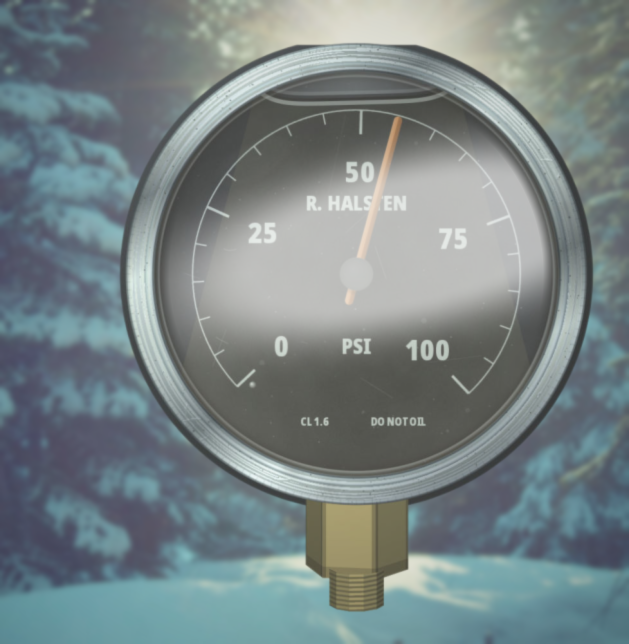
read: 55 psi
